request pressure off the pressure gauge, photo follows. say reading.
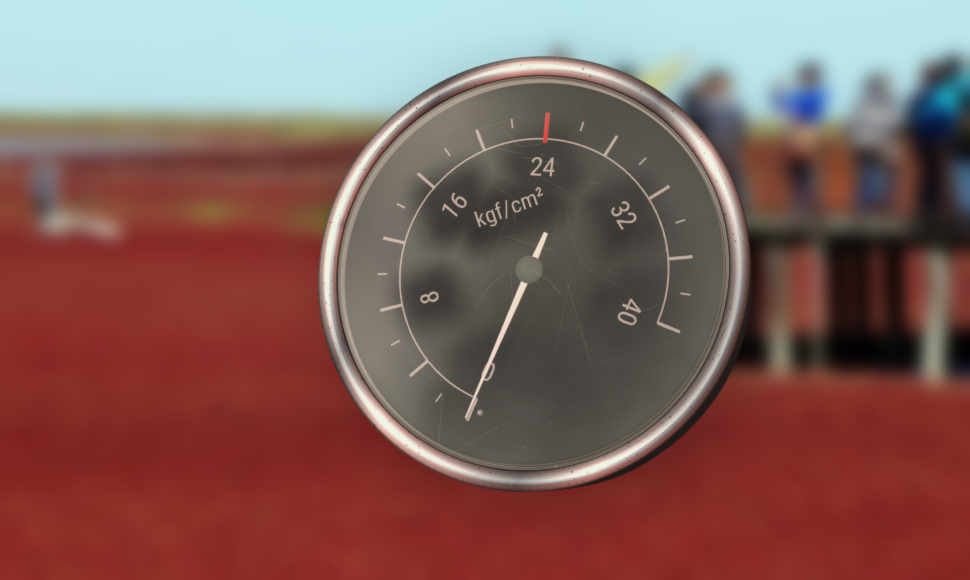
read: 0 kg/cm²
